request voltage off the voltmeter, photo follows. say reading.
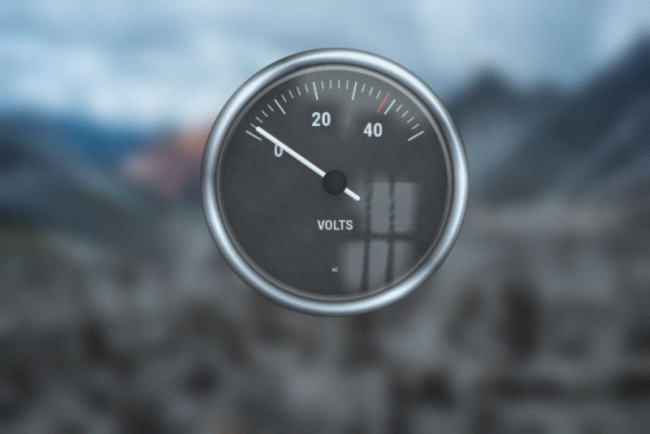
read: 2 V
